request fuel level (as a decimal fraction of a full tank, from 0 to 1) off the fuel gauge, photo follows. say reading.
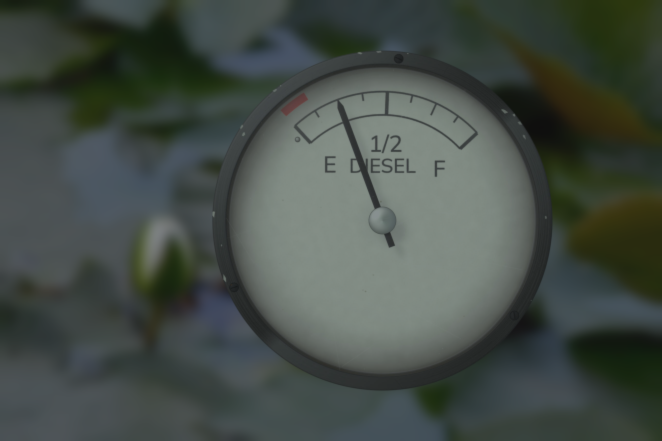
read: 0.25
